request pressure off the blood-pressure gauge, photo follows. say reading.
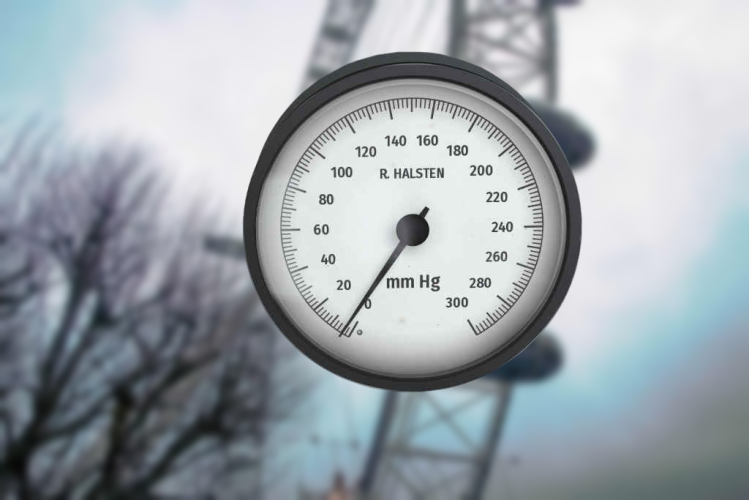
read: 4 mmHg
